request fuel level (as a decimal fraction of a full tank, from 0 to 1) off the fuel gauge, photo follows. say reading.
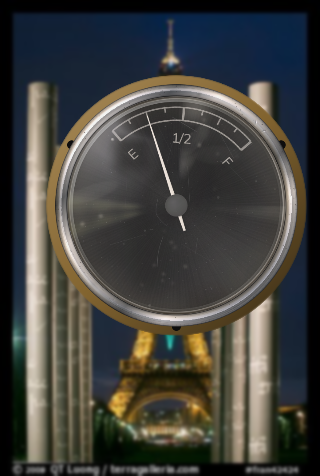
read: 0.25
